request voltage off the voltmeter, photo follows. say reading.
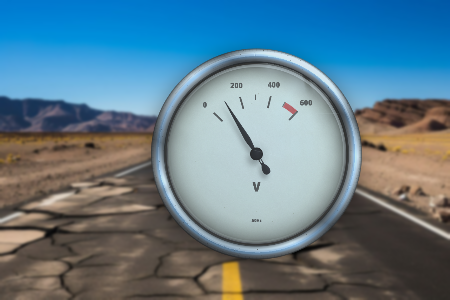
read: 100 V
